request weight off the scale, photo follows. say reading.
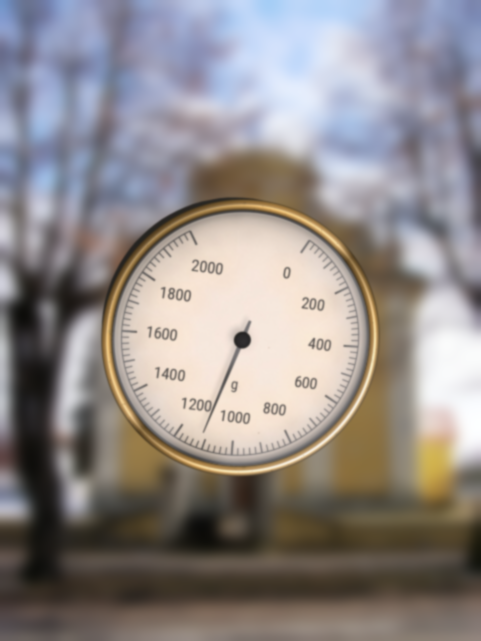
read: 1120 g
